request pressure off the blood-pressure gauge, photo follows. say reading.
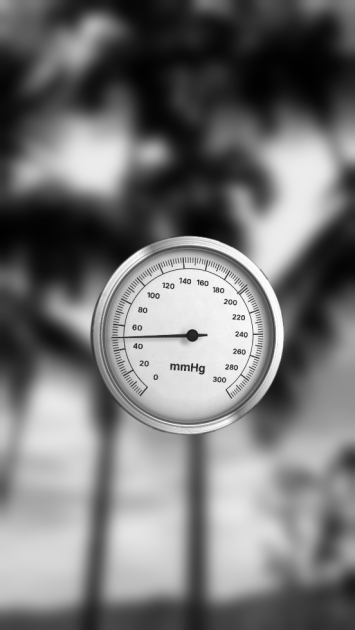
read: 50 mmHg
